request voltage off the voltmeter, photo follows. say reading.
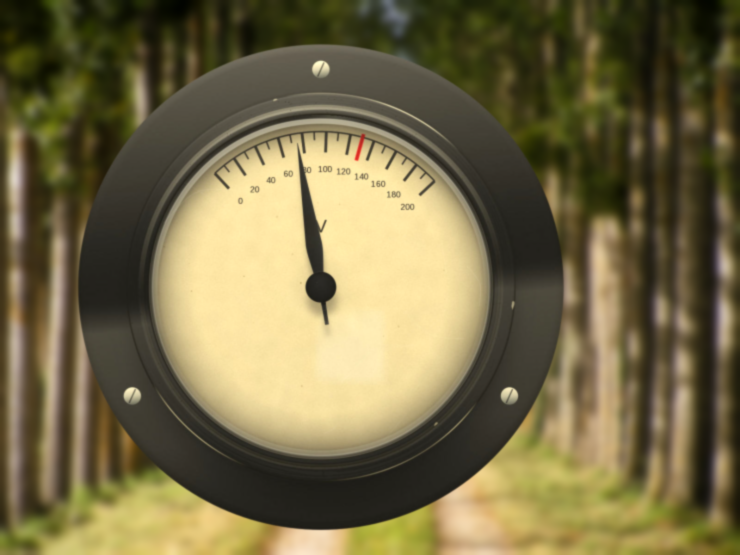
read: 75 V
